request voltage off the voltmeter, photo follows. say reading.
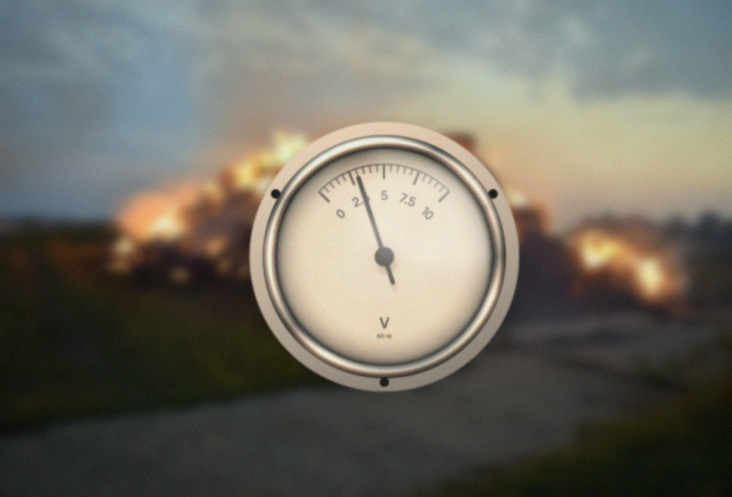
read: 3 V
